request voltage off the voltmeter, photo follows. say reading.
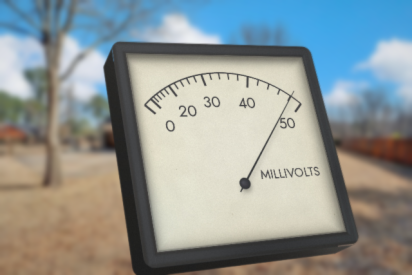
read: 48 mV
